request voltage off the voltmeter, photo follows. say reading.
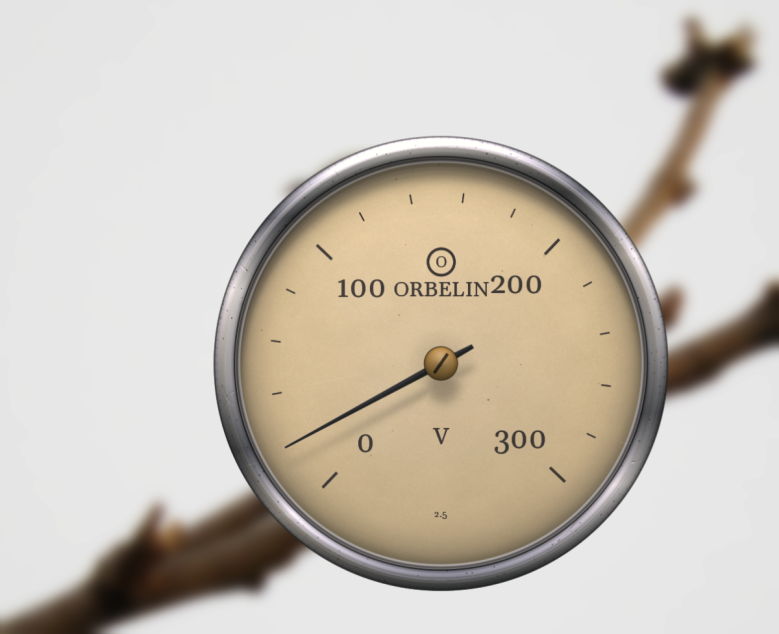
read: 20 V
